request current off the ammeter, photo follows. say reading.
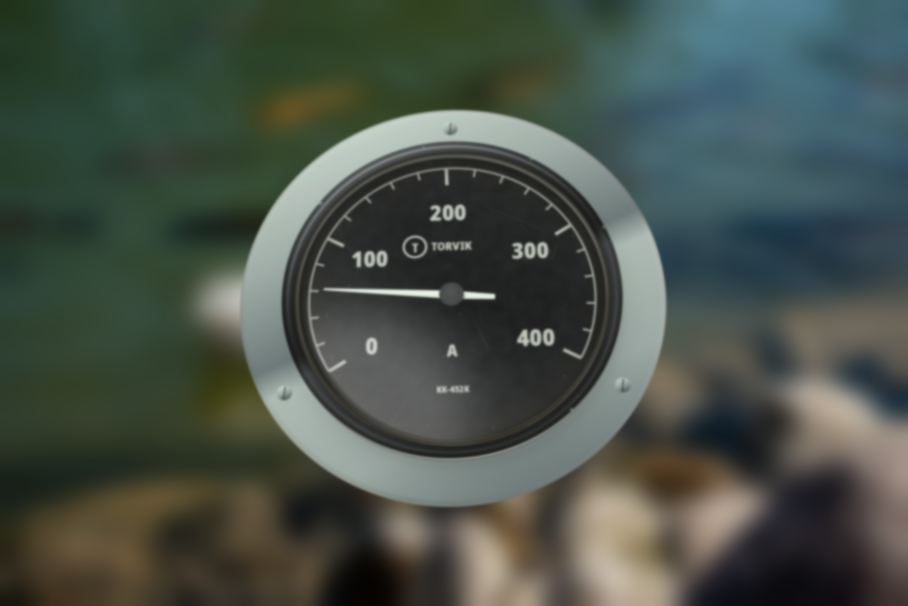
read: 60 A
